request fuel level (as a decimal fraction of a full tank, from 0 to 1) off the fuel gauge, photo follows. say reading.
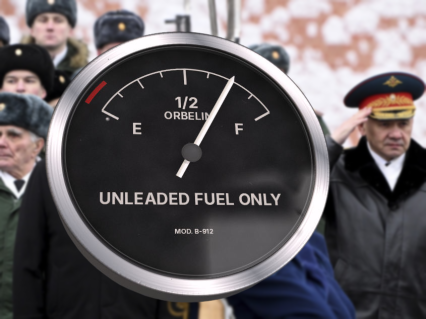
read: 0.75
